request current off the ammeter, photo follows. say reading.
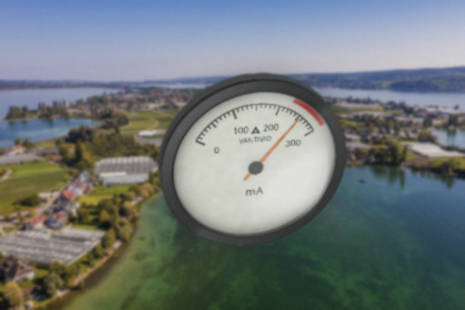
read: 250 mA
